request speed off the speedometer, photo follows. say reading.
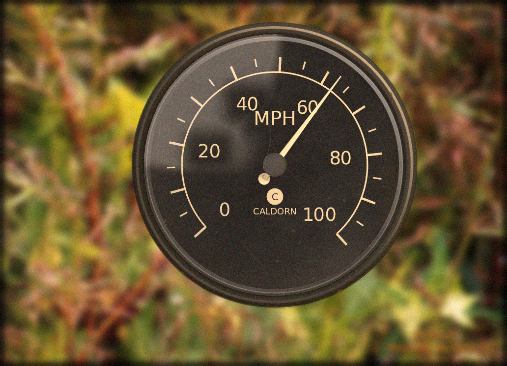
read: 62.5 mph
